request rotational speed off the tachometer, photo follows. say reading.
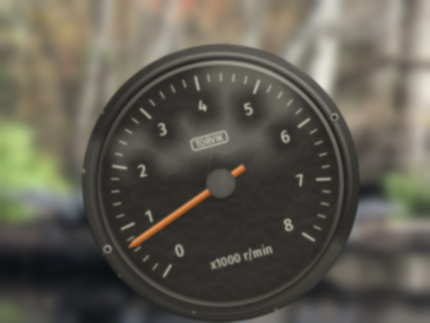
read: 700 rpm
